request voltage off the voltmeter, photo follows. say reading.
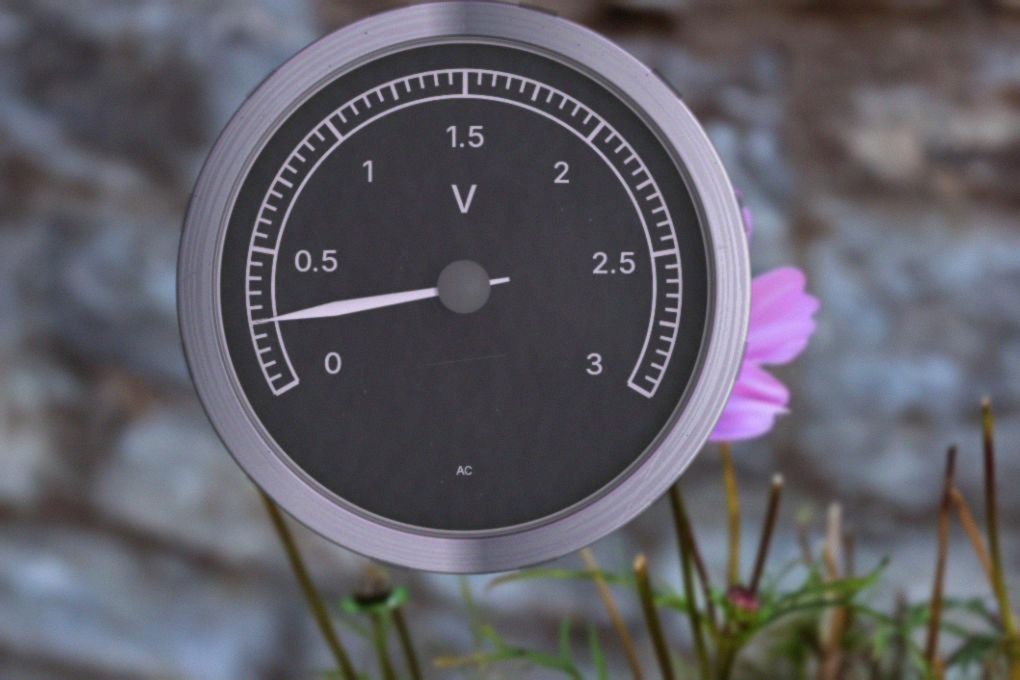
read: 0.25 V
